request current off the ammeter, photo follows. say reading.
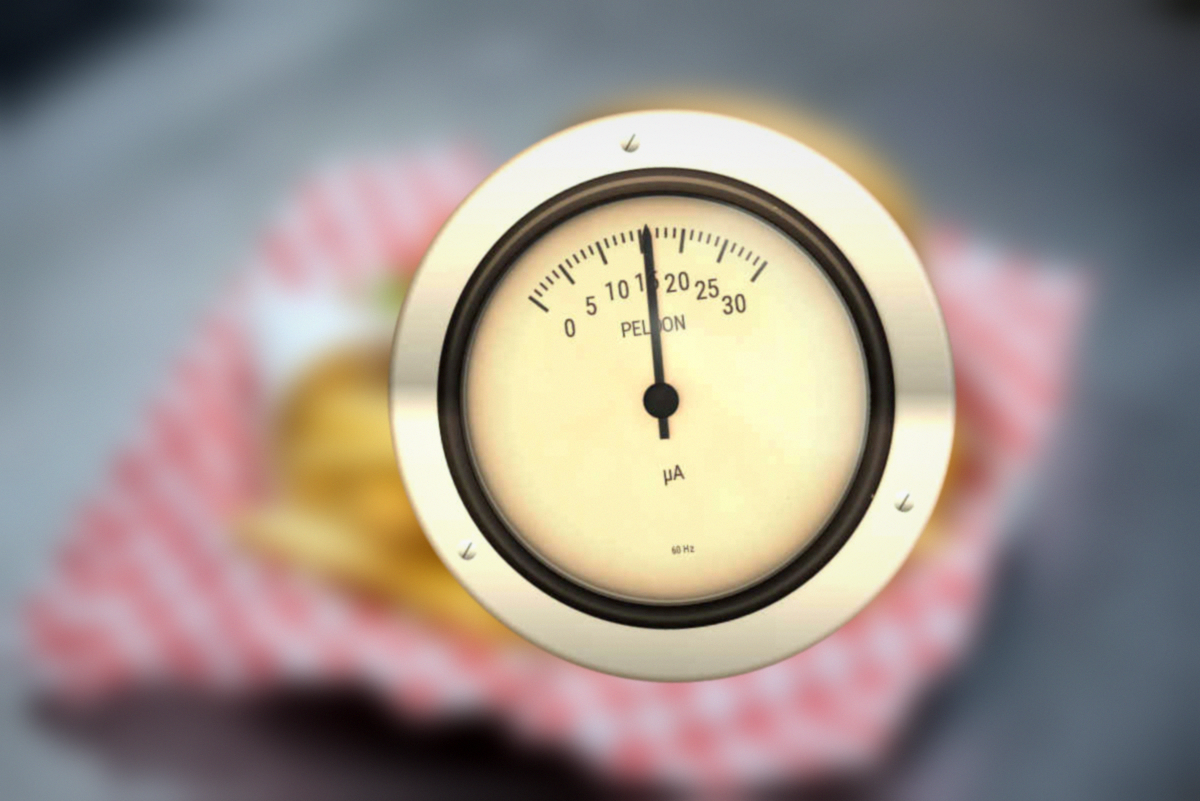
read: 16 µA
